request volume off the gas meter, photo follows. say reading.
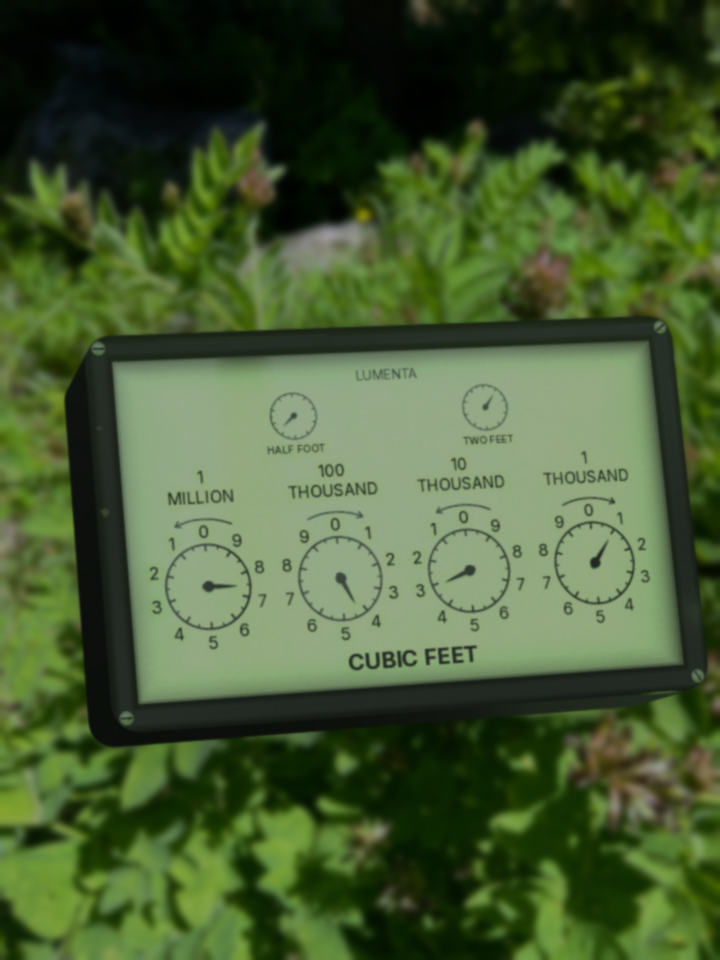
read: 743100 ft³
